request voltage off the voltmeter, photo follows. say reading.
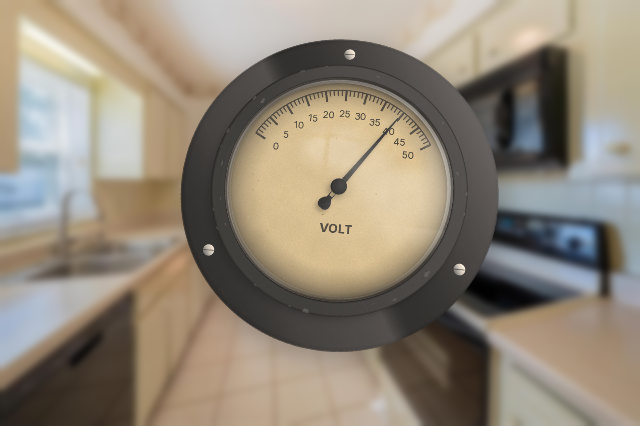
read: 40 V
